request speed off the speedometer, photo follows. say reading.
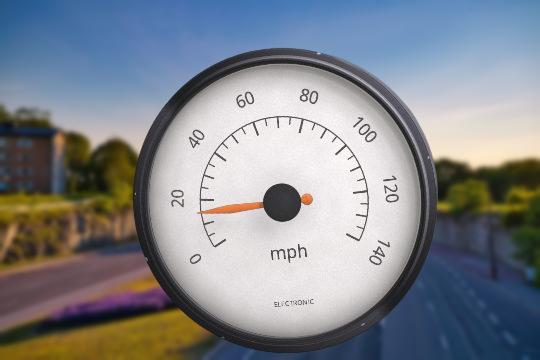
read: 15 mph
